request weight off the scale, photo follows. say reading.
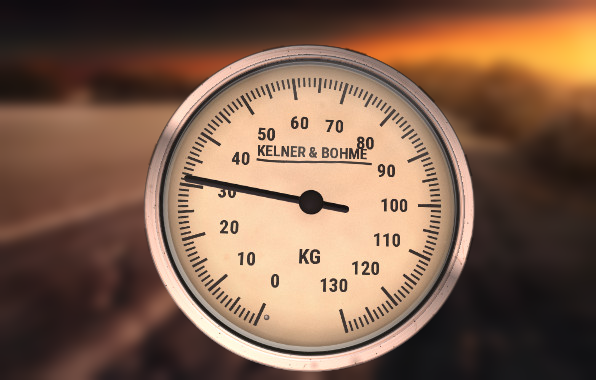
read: 31 kg
